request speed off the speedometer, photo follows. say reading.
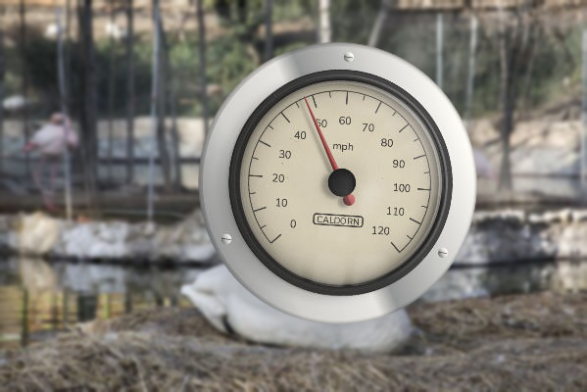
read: 47.5 mph
